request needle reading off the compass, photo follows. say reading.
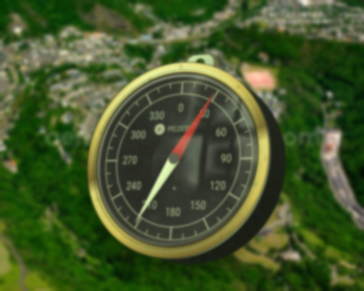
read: 30 °
